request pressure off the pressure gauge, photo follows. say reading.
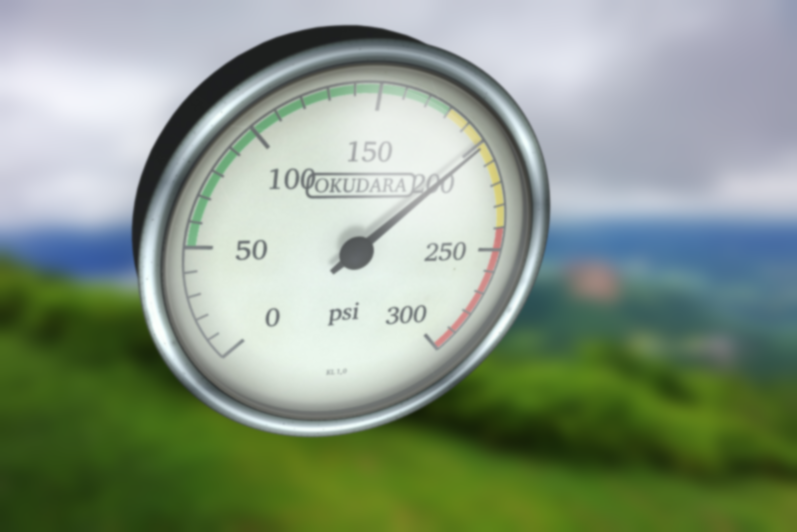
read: 200 psi
